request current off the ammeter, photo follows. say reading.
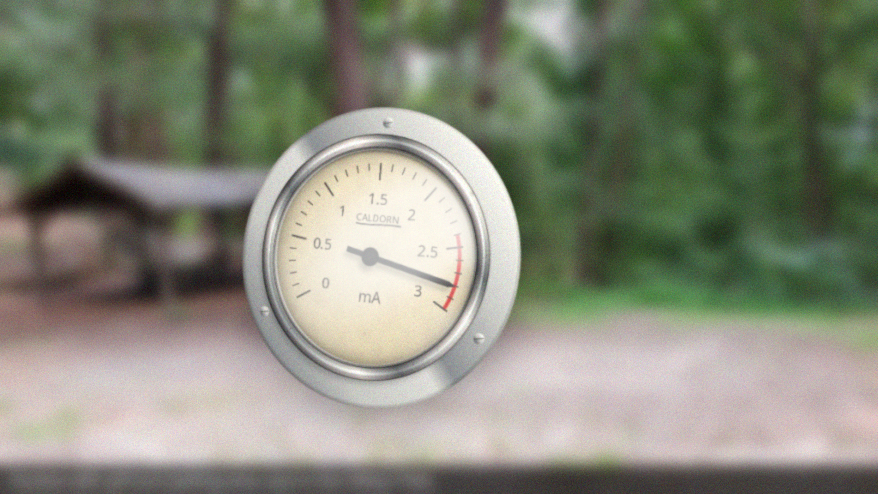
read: 2.8 mA
